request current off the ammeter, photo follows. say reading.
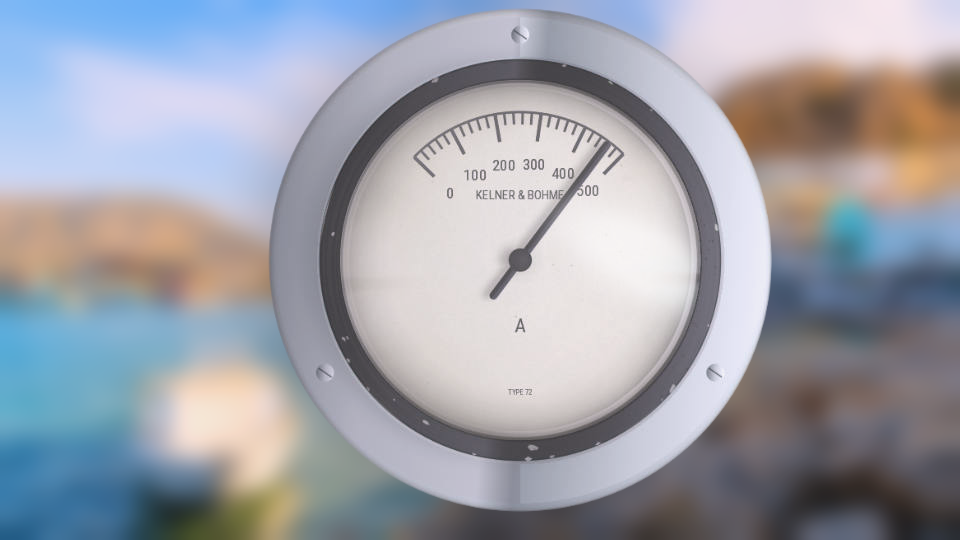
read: 460 A
